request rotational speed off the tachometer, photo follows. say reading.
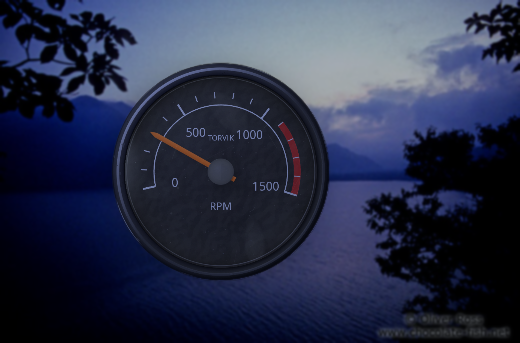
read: 300 rpm
